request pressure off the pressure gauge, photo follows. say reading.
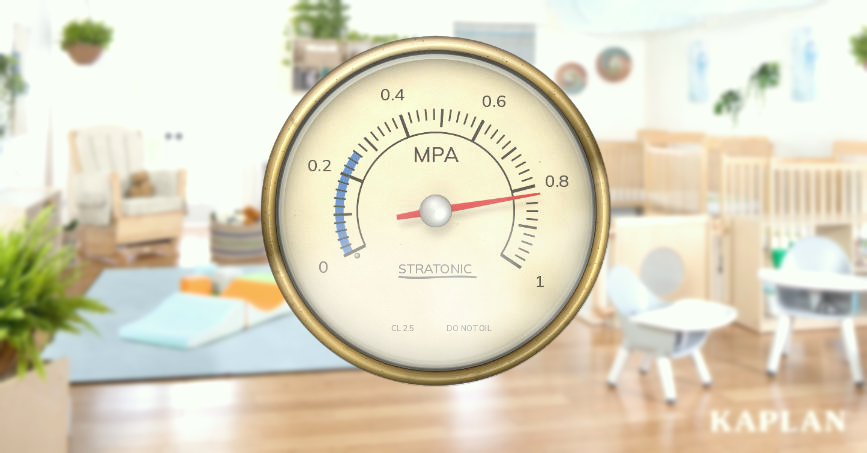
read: 0.82 MPa
